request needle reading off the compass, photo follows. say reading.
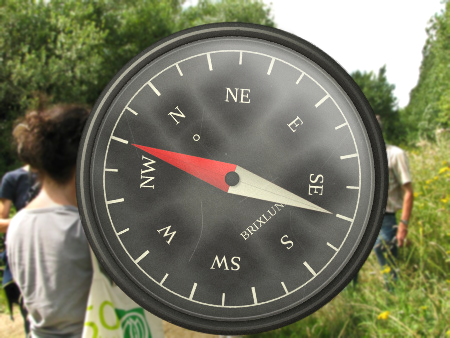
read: 330 °
